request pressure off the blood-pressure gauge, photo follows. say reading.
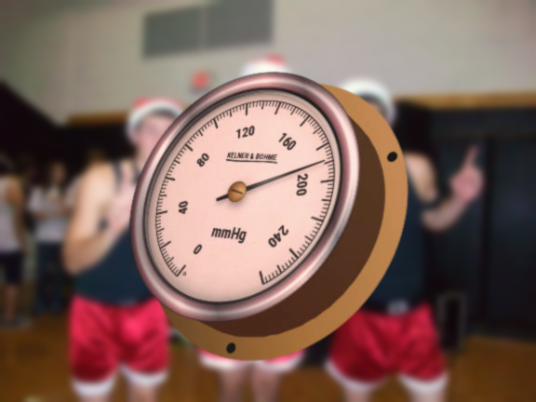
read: 190 mmHg
